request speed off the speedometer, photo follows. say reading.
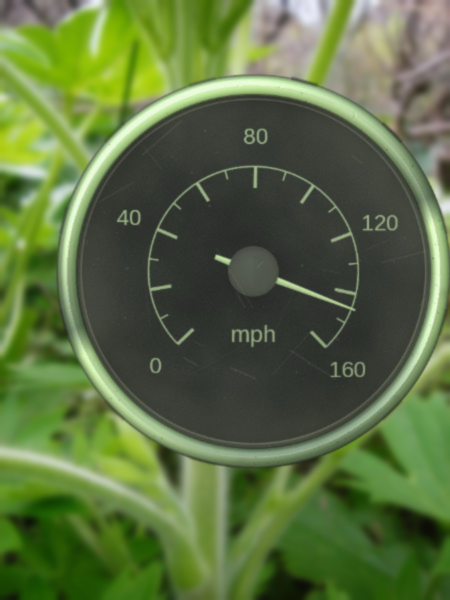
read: 145 mph
